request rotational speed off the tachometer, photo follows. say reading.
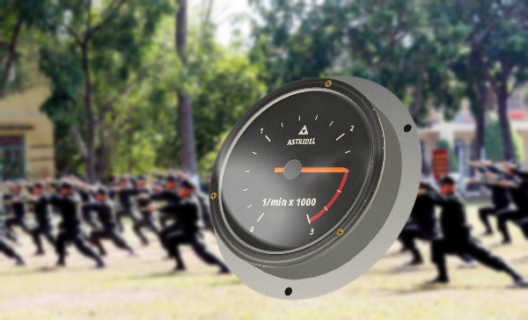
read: 2400 rpm
